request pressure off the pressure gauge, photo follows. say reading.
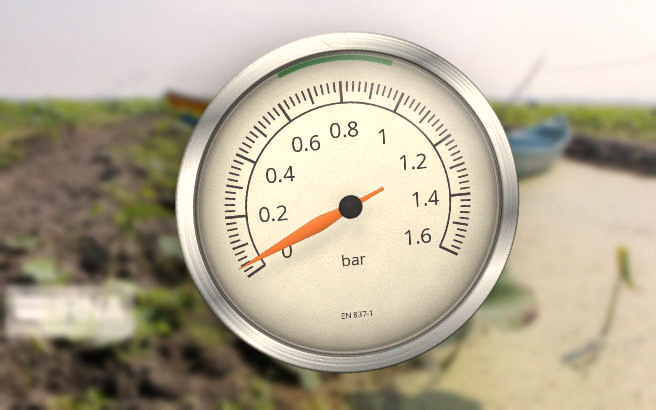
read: 0.04 bar
